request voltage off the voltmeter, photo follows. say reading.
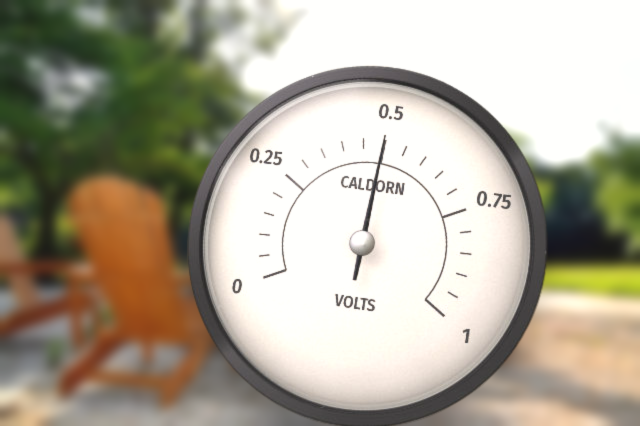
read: 0.5 V
